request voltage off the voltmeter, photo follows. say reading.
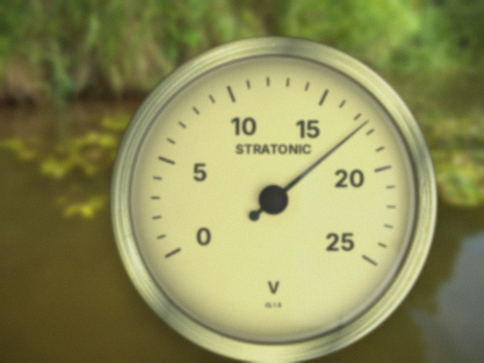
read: 17.5 V
